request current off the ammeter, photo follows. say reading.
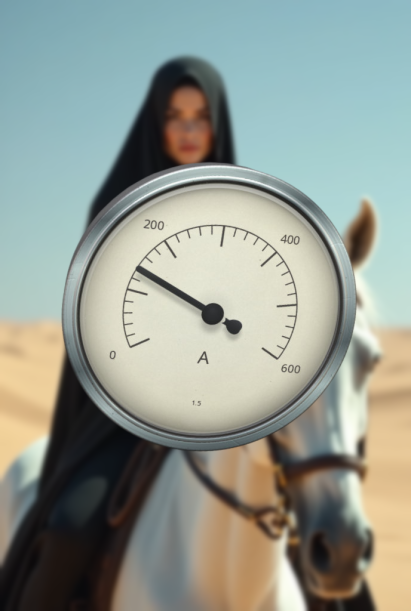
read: 140 A
